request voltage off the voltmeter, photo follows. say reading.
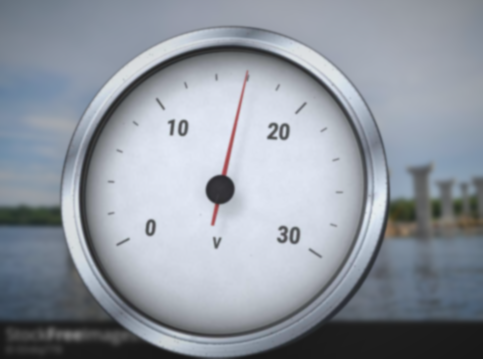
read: 16 V
